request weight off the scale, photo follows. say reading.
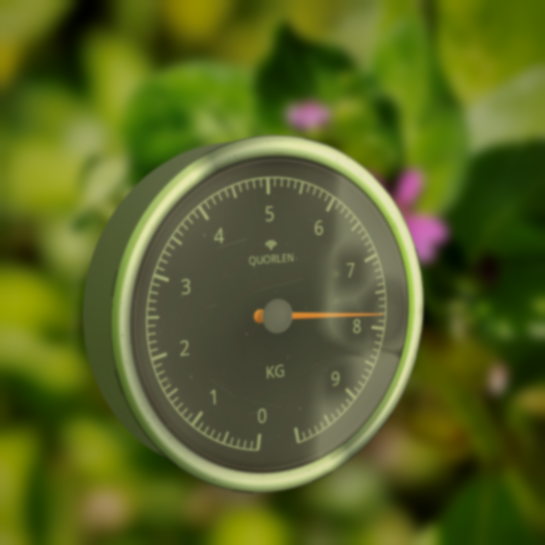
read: 7.8 kg
